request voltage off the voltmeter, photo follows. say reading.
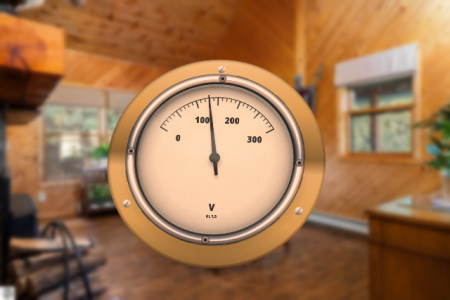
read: 130 V
